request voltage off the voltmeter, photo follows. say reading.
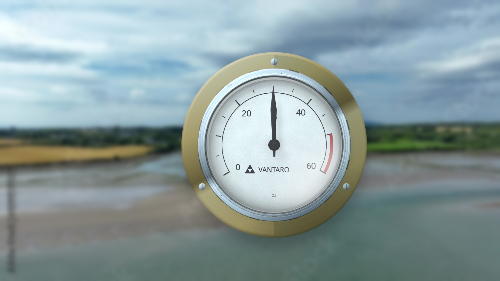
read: 30 V
